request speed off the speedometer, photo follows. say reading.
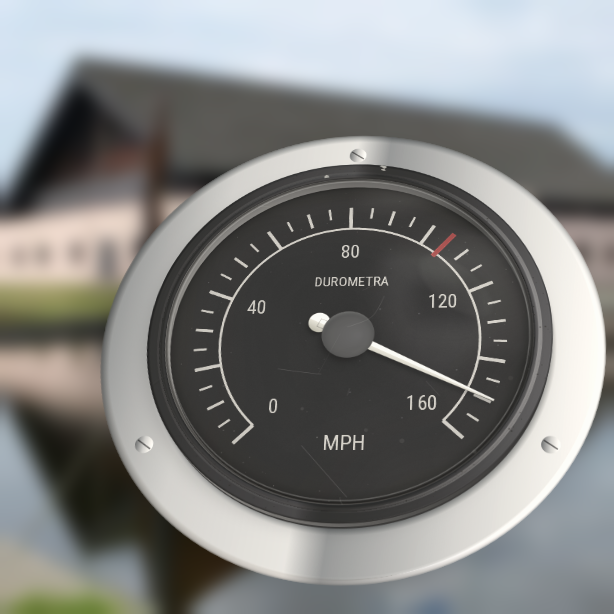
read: 150 mph
